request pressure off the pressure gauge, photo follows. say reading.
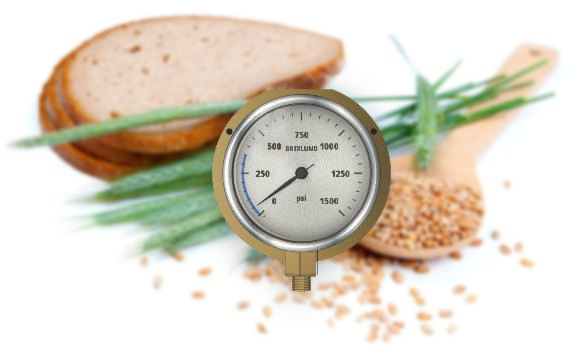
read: 50 psi
